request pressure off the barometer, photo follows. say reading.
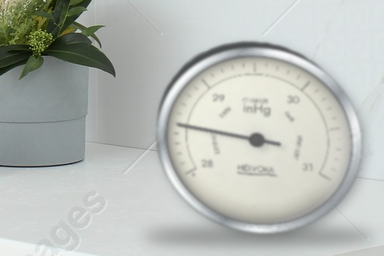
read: 28.5 inHg
